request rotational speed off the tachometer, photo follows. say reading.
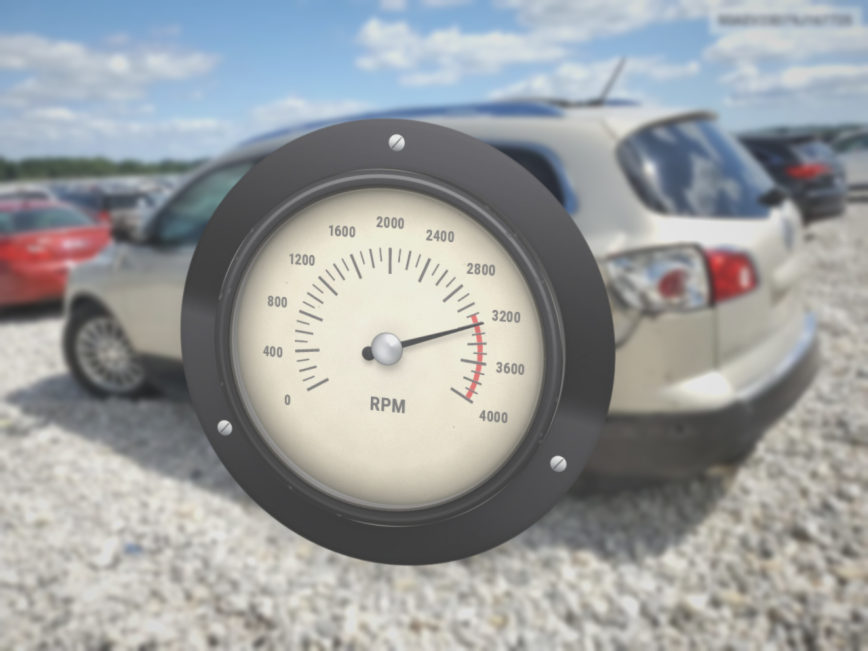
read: 3200 rpm
